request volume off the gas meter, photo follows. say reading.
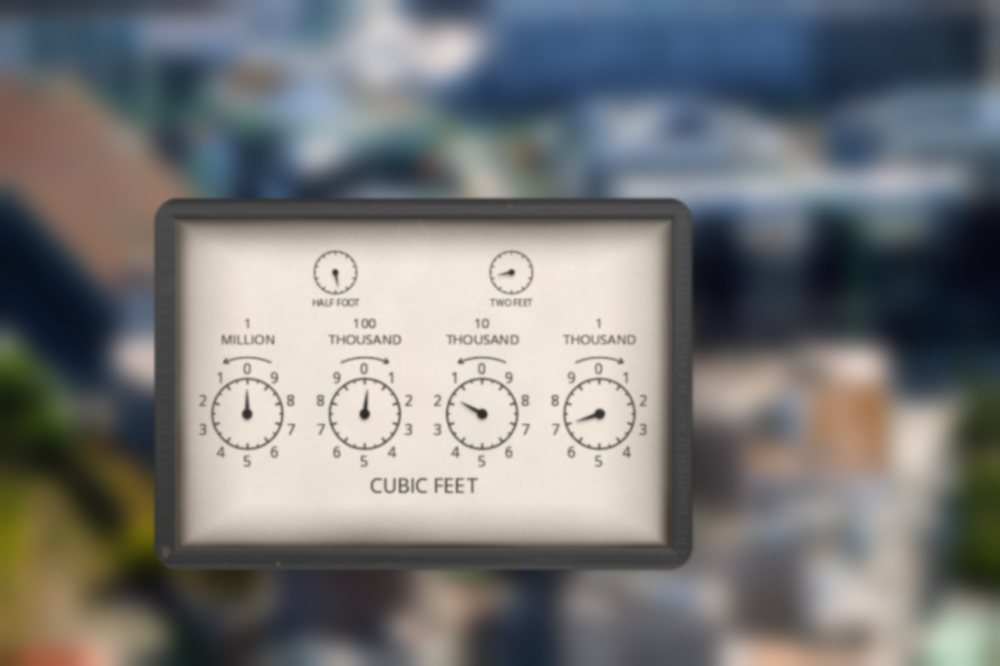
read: 1700 ft³
